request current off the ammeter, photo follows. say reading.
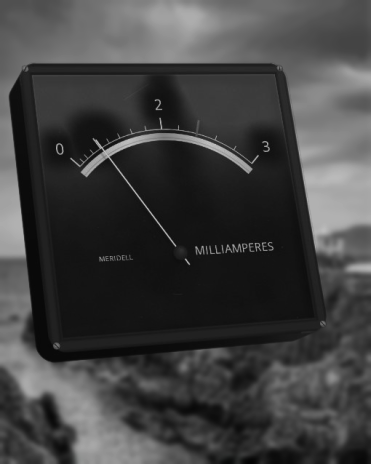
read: 1 mA
